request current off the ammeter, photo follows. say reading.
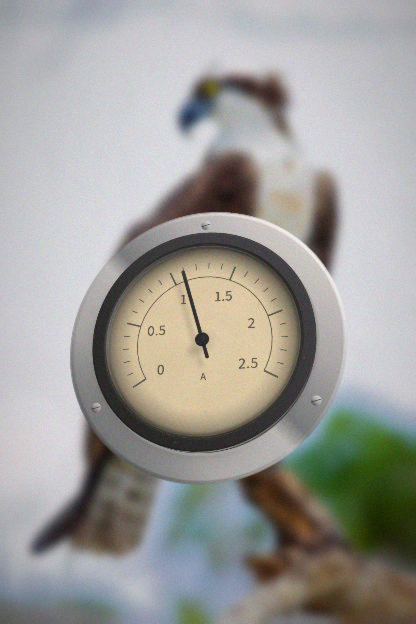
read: 1.1 A
